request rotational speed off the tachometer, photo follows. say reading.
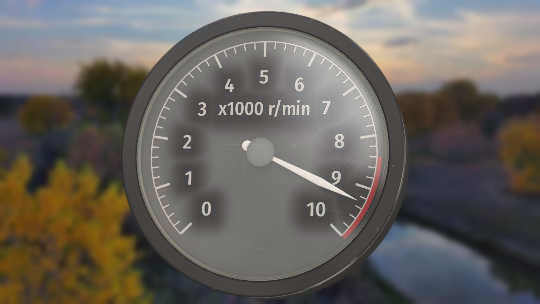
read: 9300 rpm
